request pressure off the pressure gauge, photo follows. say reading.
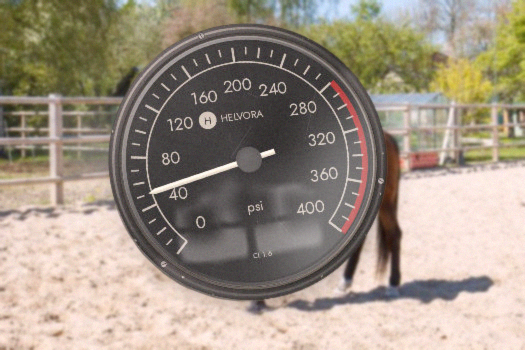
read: 50 psi
